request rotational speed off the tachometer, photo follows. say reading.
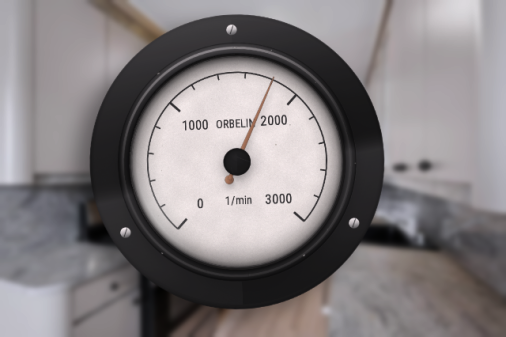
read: 1800 rpm
